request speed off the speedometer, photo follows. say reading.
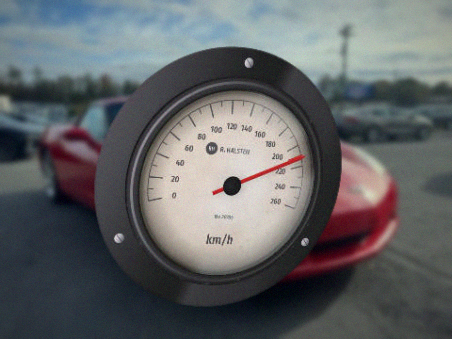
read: 210 km/h
